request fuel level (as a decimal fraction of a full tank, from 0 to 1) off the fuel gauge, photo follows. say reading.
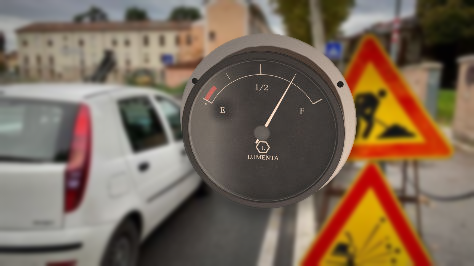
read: 0.75
